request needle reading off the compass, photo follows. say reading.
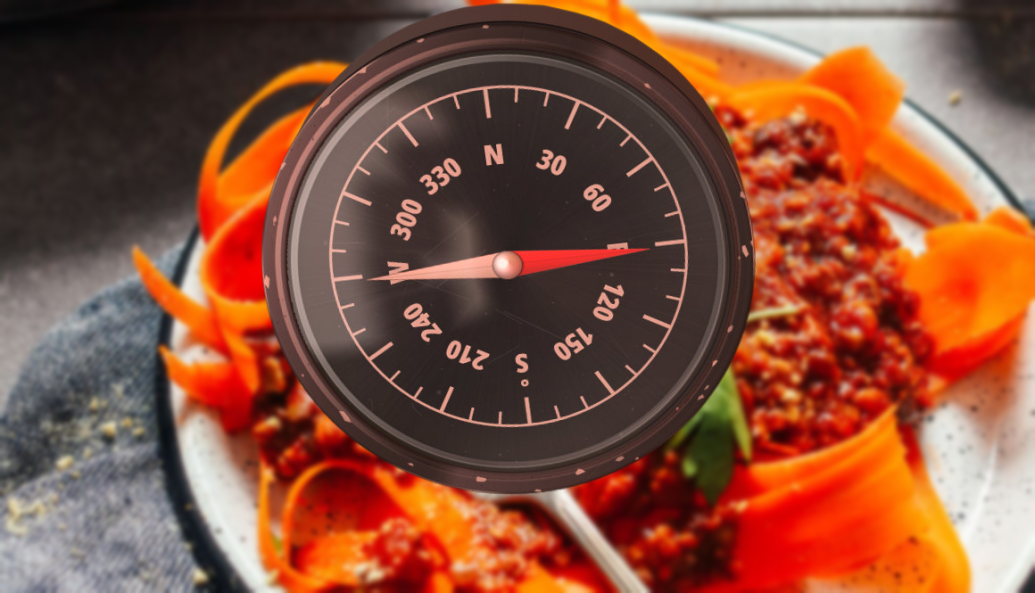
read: 90 °
